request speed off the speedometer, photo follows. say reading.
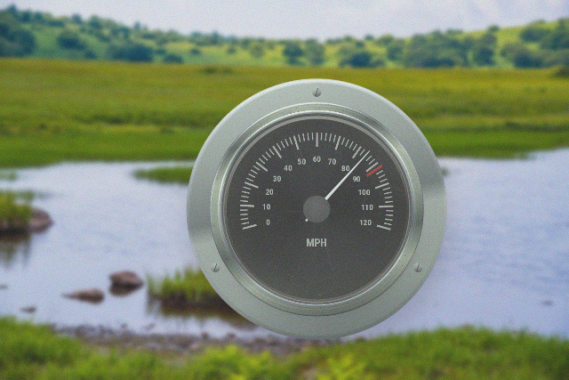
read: 84 mph
